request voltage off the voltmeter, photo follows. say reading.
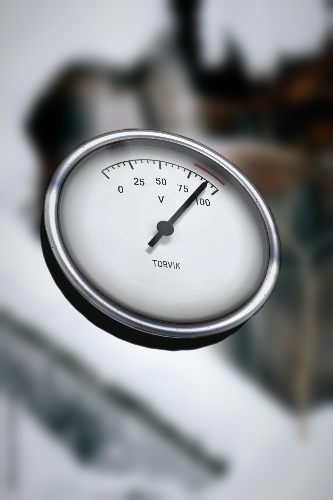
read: 90 V
